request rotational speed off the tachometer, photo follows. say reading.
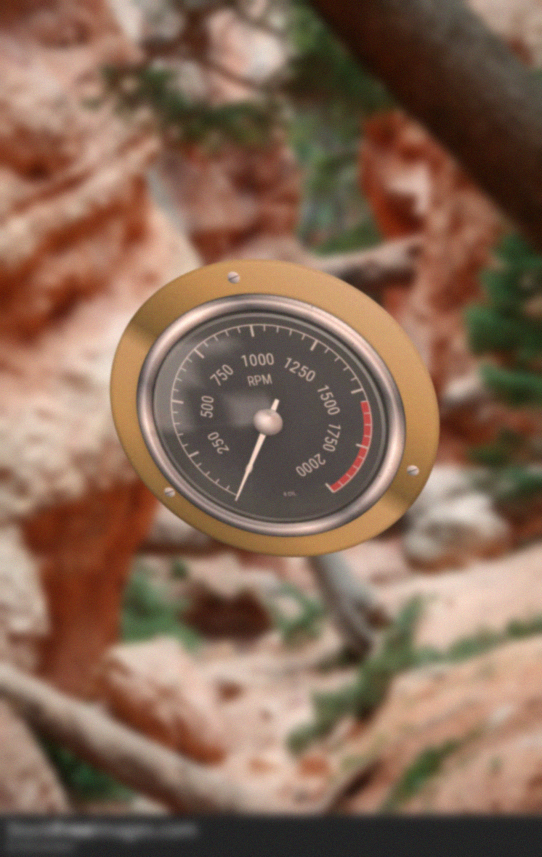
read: 0 rpm
